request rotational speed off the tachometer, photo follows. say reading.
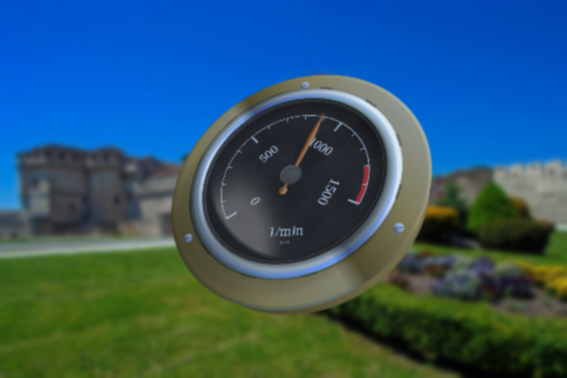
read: 900 rpm
